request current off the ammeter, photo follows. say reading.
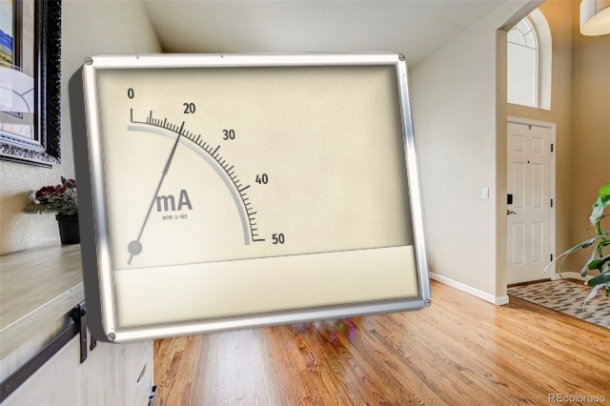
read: 20 mA
